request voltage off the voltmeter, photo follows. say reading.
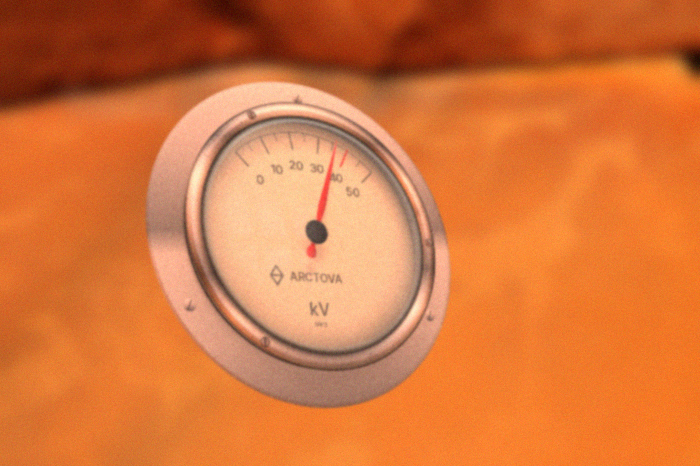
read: 35 kV
